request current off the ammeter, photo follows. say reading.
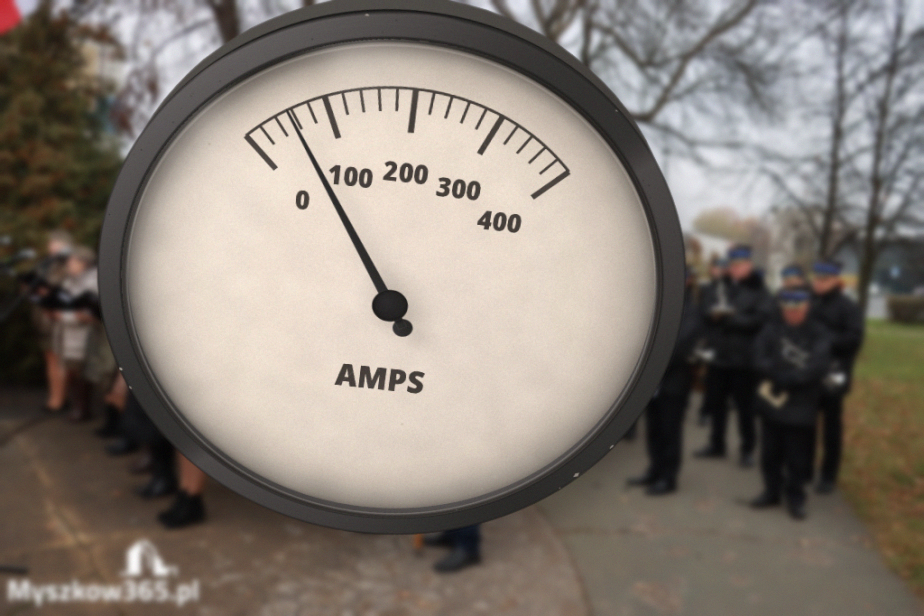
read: 60 A
